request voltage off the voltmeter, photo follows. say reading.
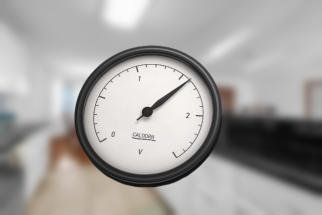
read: 1.6 V
